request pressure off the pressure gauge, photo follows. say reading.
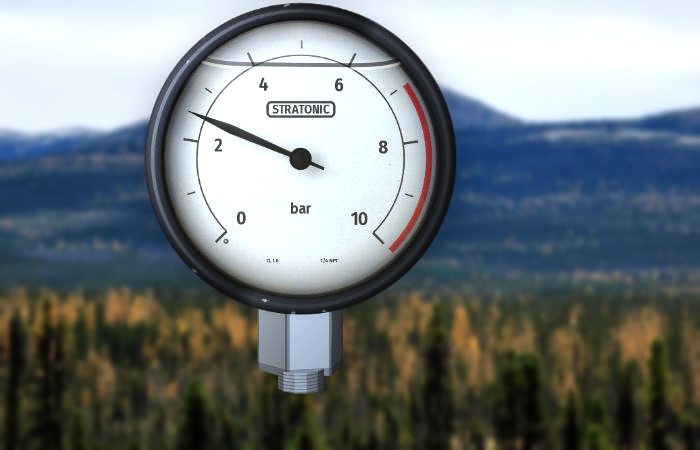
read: 2.5 bar
